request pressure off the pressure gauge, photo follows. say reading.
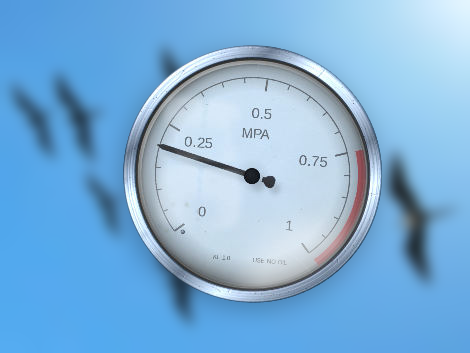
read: 0.2 MPa
